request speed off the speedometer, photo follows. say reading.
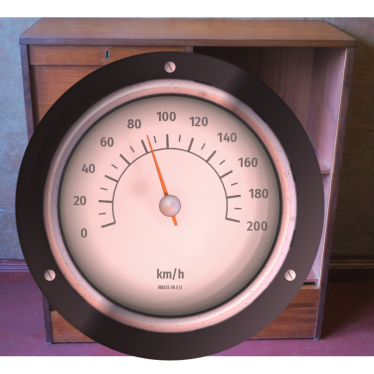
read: 85 km/h
